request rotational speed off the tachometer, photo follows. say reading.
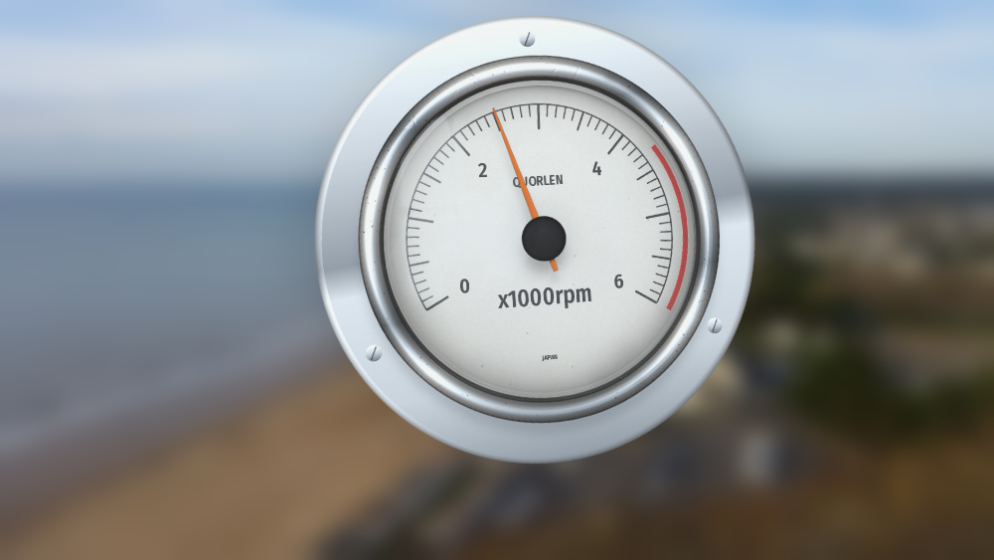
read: 2500 rpm
